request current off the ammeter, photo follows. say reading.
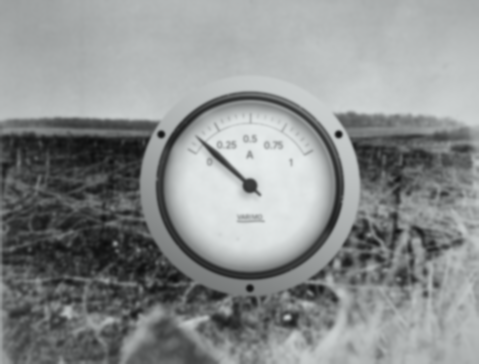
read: 0.1 A
